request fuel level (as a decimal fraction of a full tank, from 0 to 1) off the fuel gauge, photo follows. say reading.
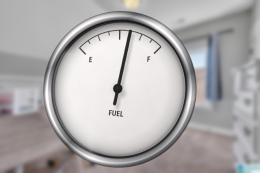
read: 0.625
